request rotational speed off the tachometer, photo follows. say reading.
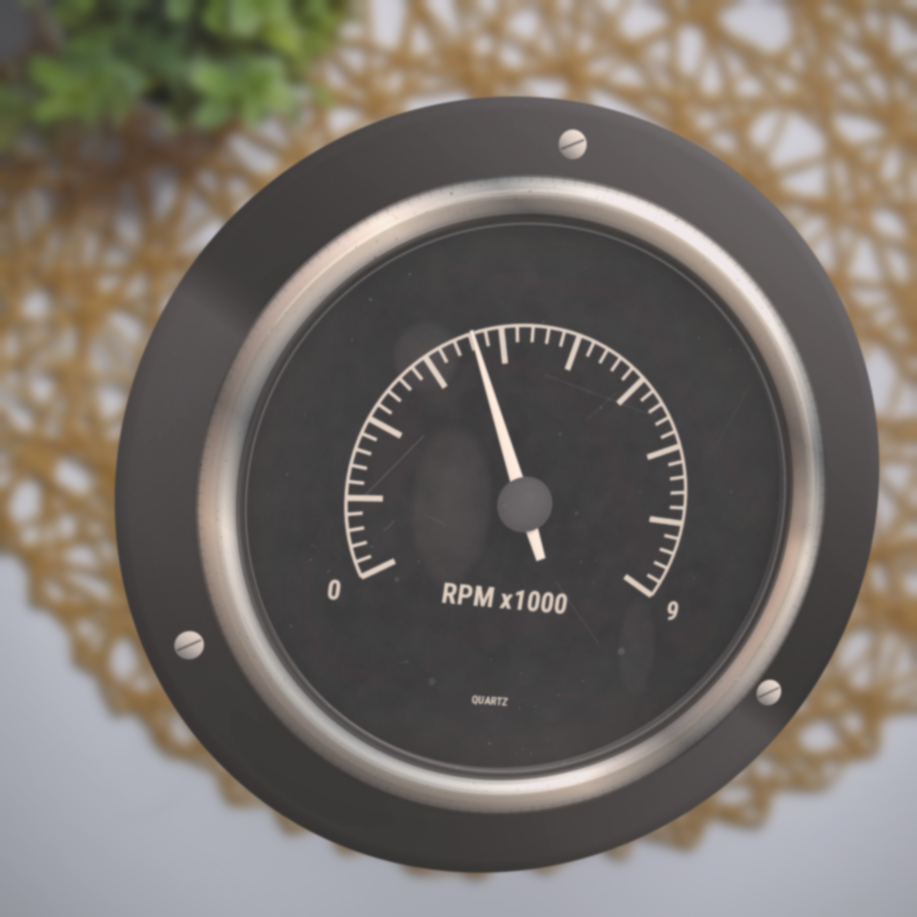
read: 3600 rpm
